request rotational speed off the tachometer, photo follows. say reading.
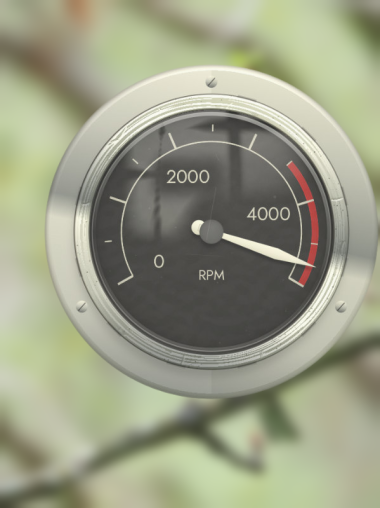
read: 4750 rpm
